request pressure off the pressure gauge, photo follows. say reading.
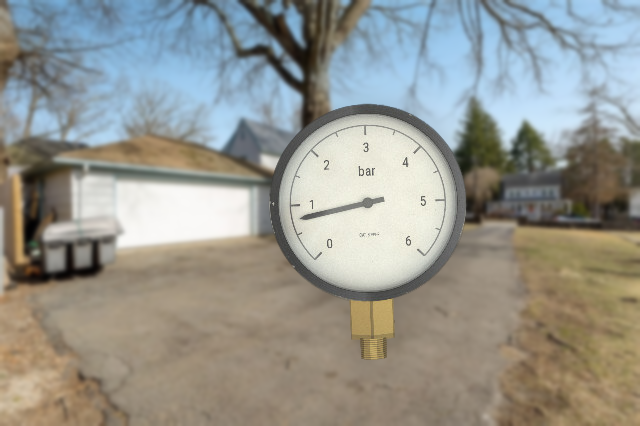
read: 0.75 bar
